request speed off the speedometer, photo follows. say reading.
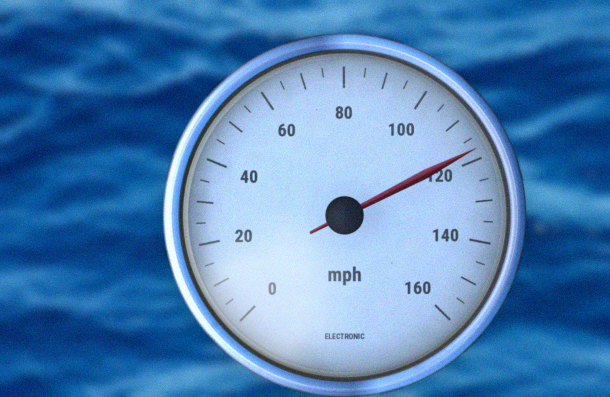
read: 117.5 mph
